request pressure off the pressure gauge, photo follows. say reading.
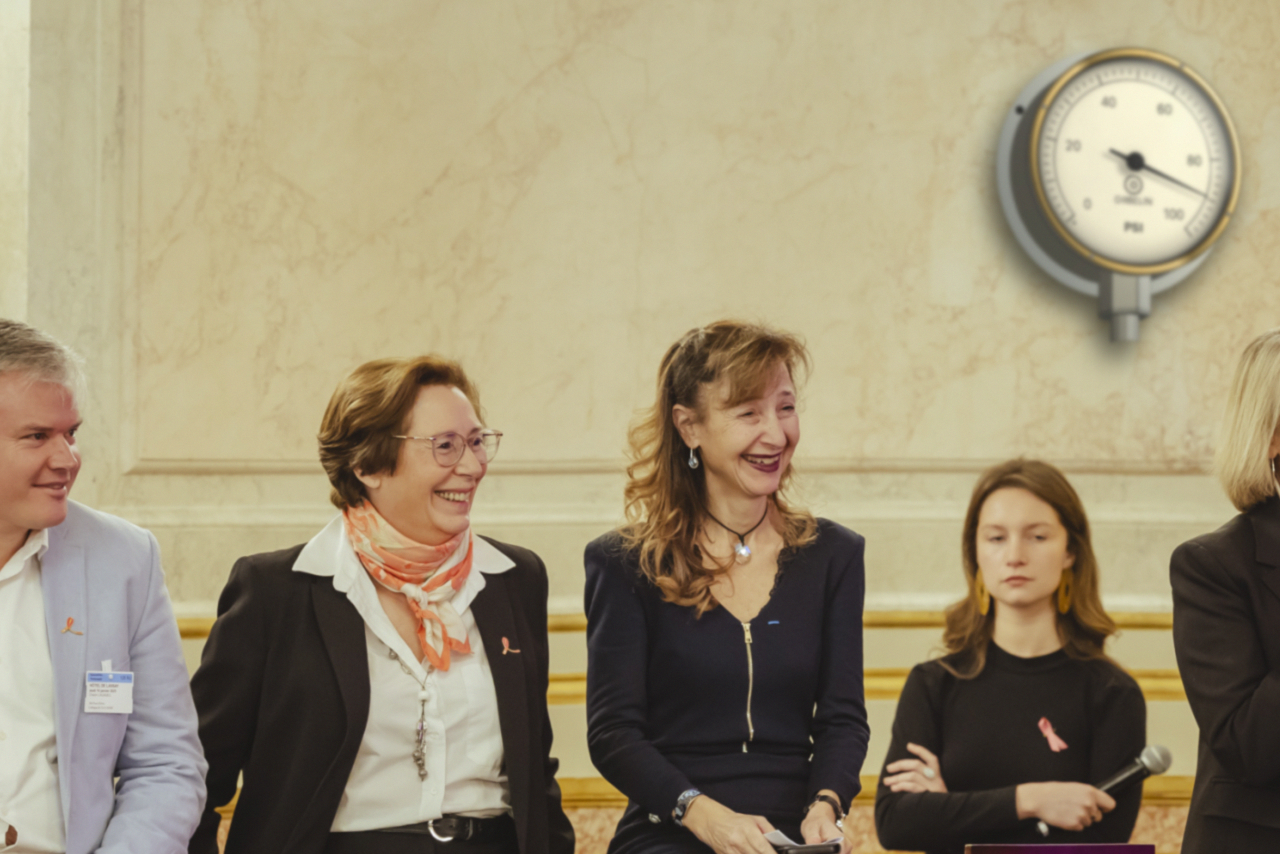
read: 90 psi
